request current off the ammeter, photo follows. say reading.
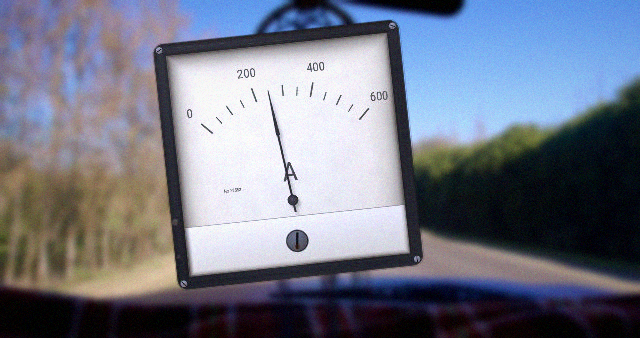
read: 250 A
